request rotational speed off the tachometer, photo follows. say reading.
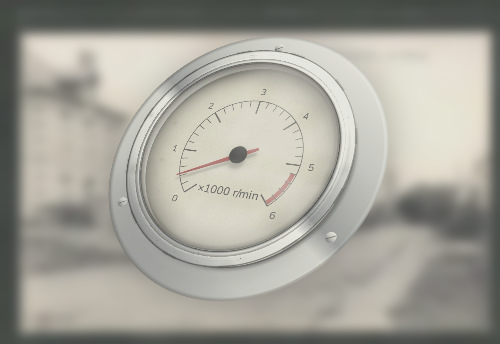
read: 400 rpm
